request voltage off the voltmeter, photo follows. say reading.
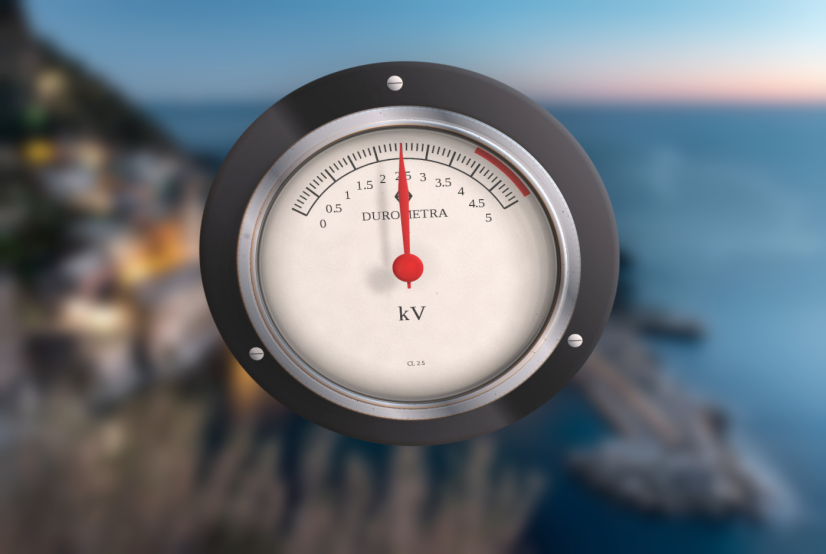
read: 2.5 kV
